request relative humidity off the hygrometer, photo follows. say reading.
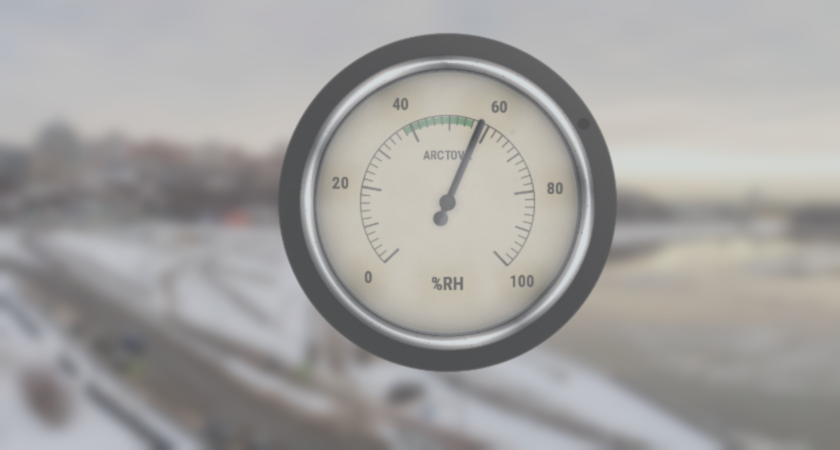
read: 58 %
